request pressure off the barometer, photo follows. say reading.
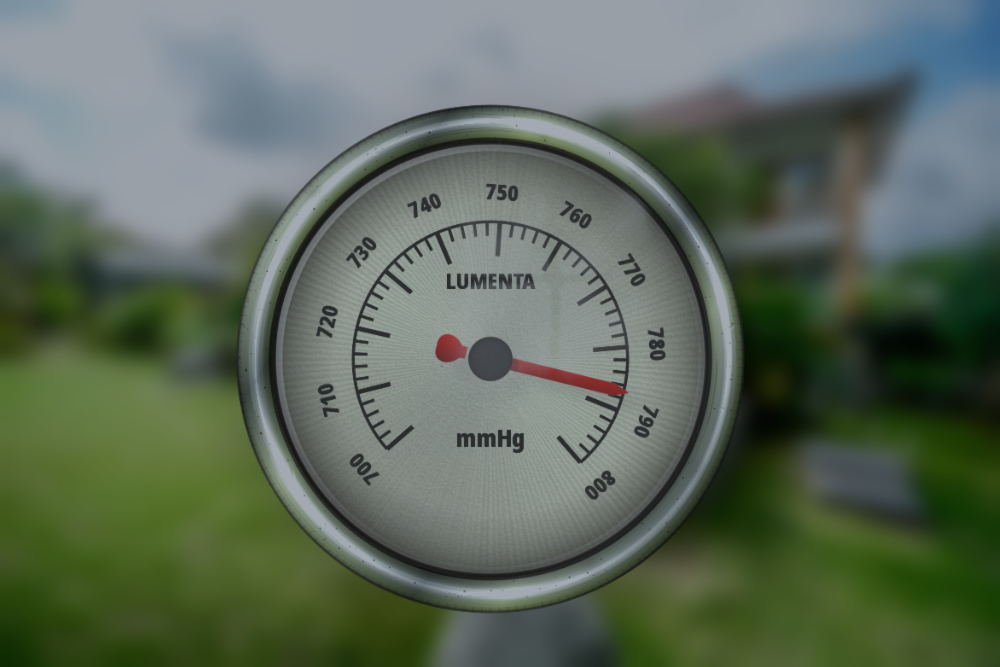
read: 787 mmHg
